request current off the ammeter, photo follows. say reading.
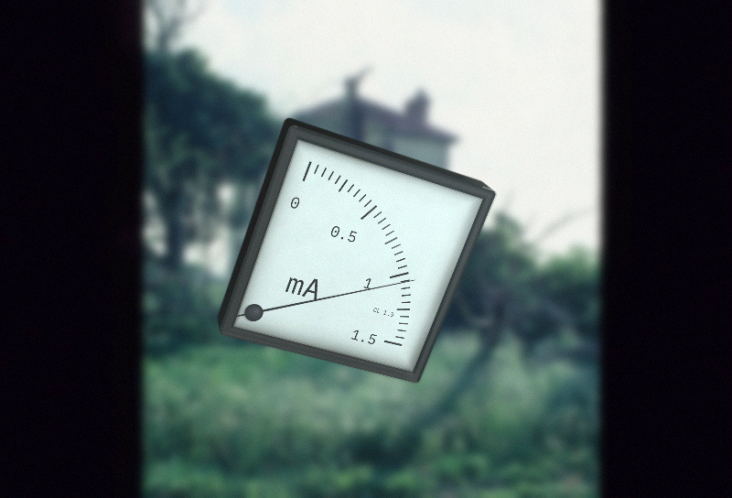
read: 1.05 mA
